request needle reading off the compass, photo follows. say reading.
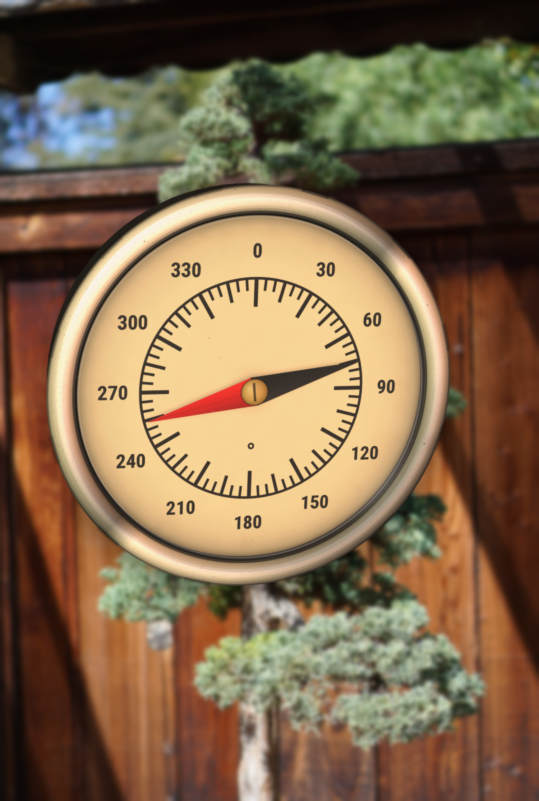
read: 255 °
